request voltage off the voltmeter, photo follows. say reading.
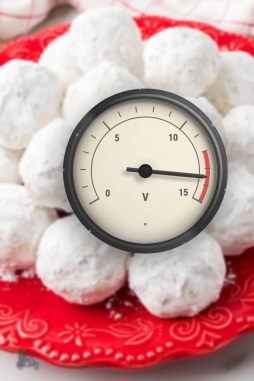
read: 13.5 V
